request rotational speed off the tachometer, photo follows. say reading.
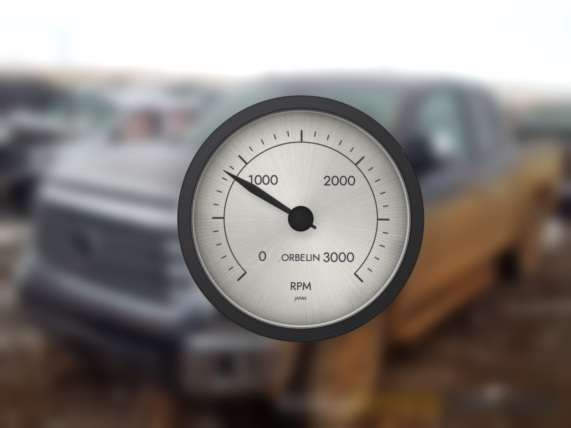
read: 850 rpm
